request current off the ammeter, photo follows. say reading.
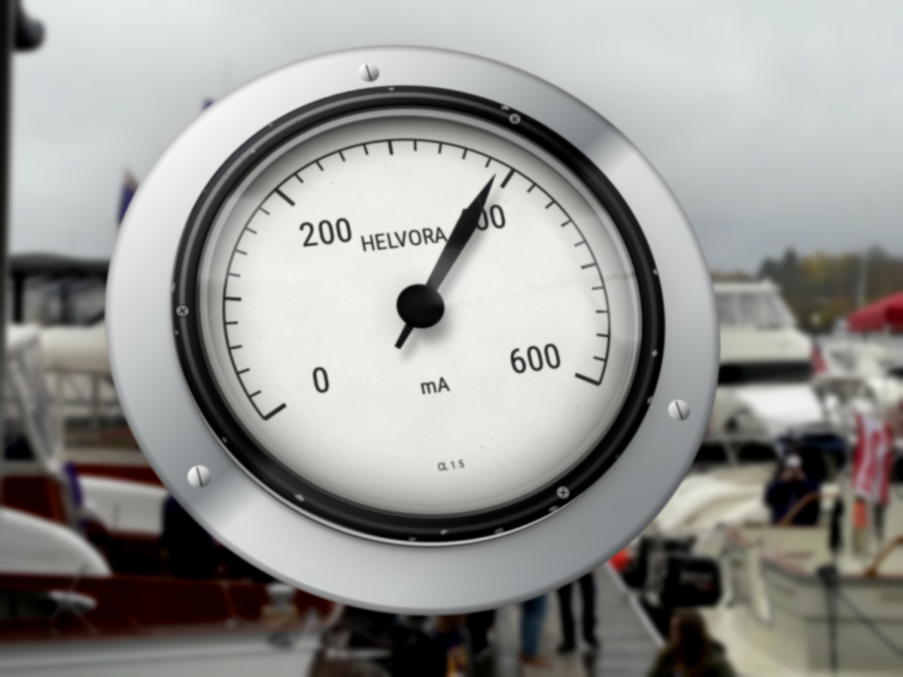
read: 390 mA
